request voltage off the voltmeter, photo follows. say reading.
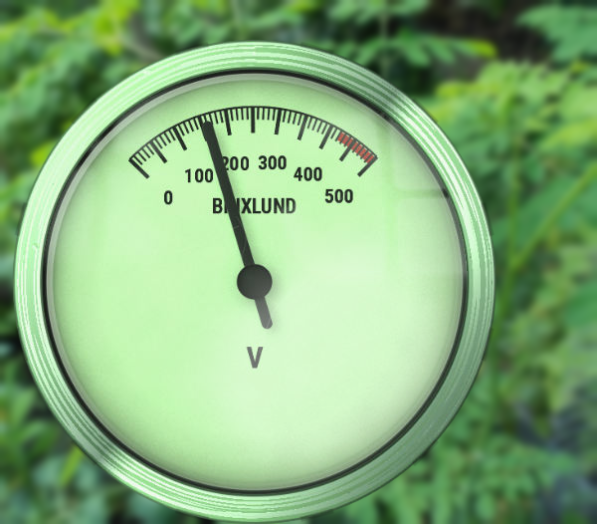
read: 160 V
